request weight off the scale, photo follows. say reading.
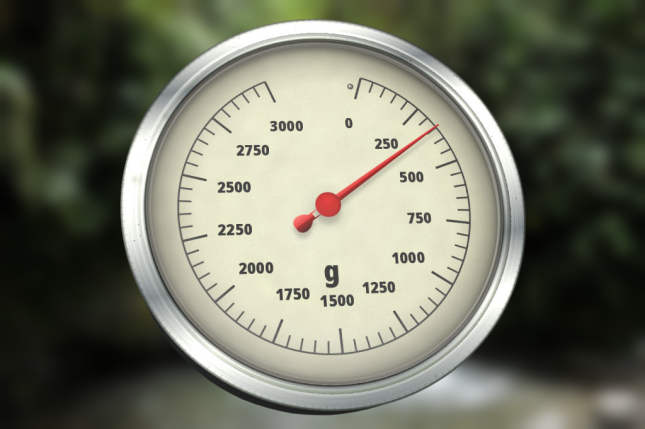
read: 350 g
